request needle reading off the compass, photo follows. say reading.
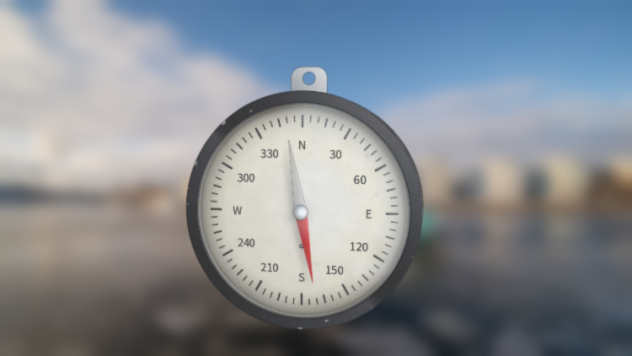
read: 170 °
